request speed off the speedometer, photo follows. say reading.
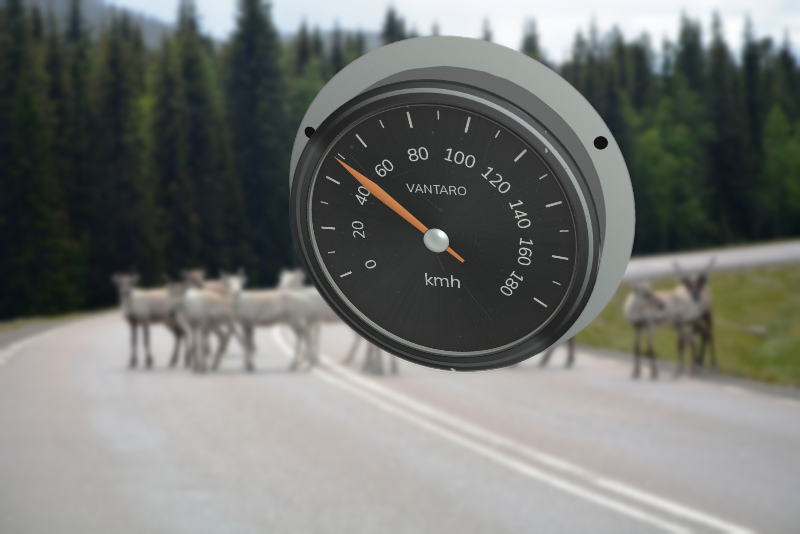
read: 50 km/h
